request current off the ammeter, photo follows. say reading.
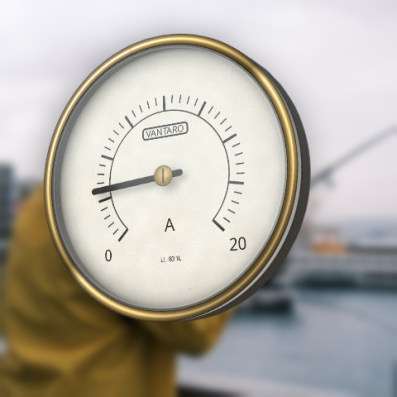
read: 3 A
